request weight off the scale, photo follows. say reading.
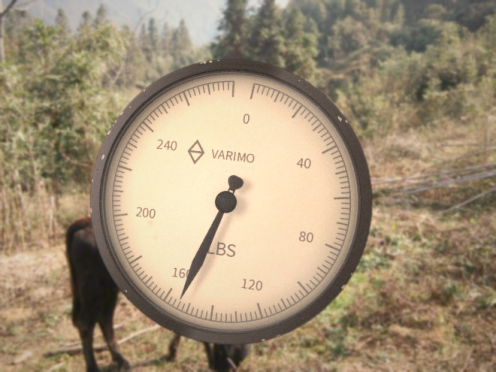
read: 154 lb
